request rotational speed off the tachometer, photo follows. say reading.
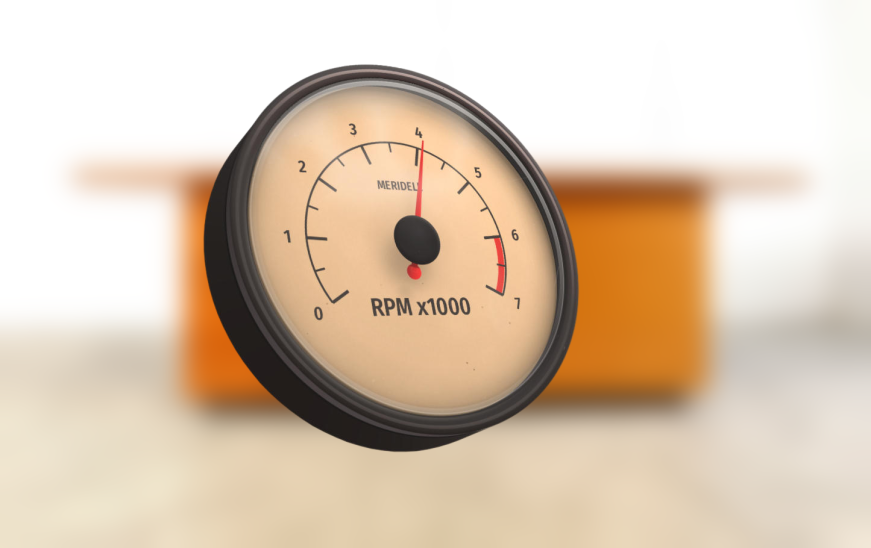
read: 4000 rpm
